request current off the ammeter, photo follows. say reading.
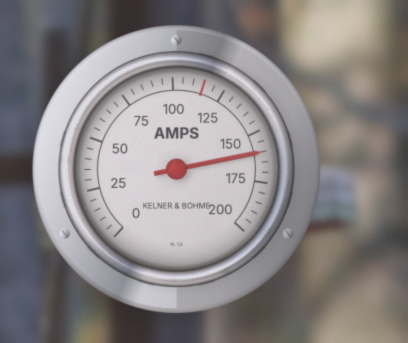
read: 160 A
